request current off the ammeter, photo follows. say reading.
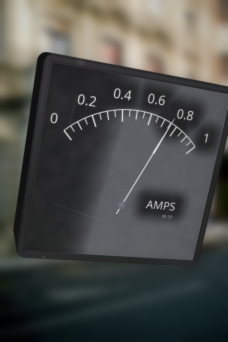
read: 0.75 A
